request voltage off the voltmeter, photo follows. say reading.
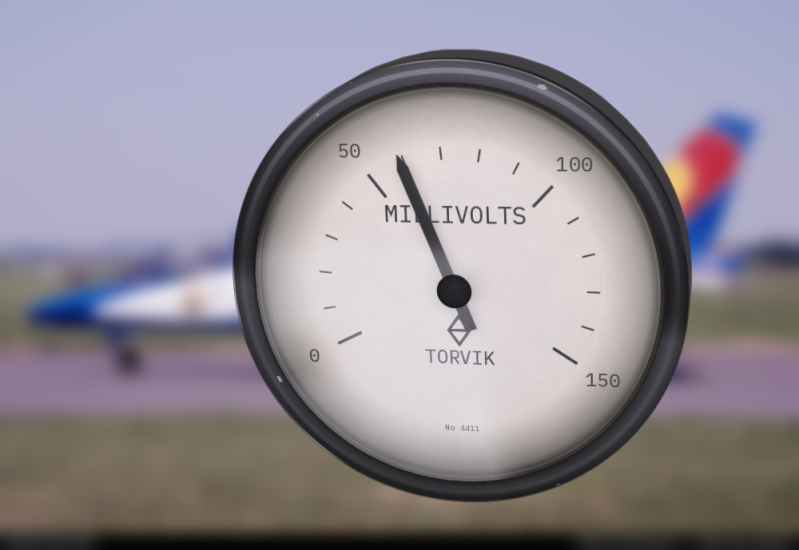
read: 60 mV
